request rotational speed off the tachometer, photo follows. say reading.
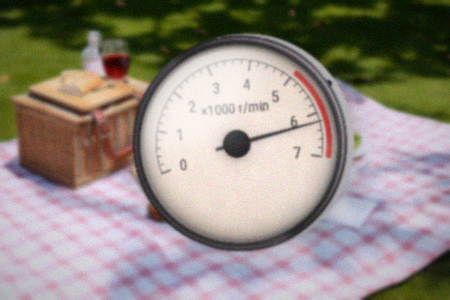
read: 6200 rpm
